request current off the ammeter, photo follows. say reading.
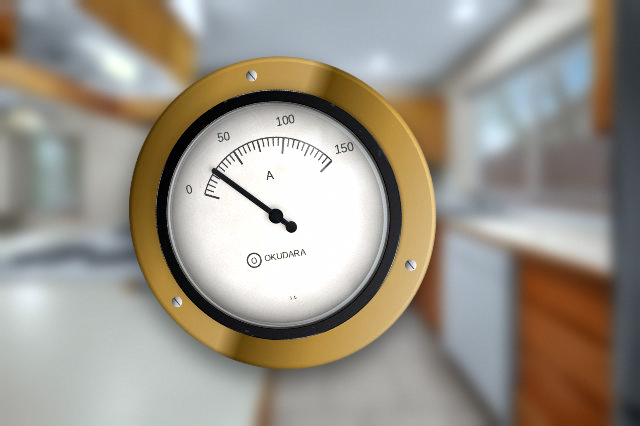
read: 25 A
